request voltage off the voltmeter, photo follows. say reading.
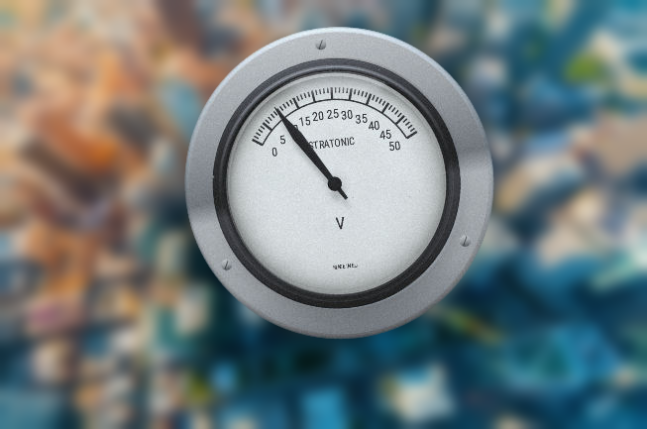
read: 10 V
